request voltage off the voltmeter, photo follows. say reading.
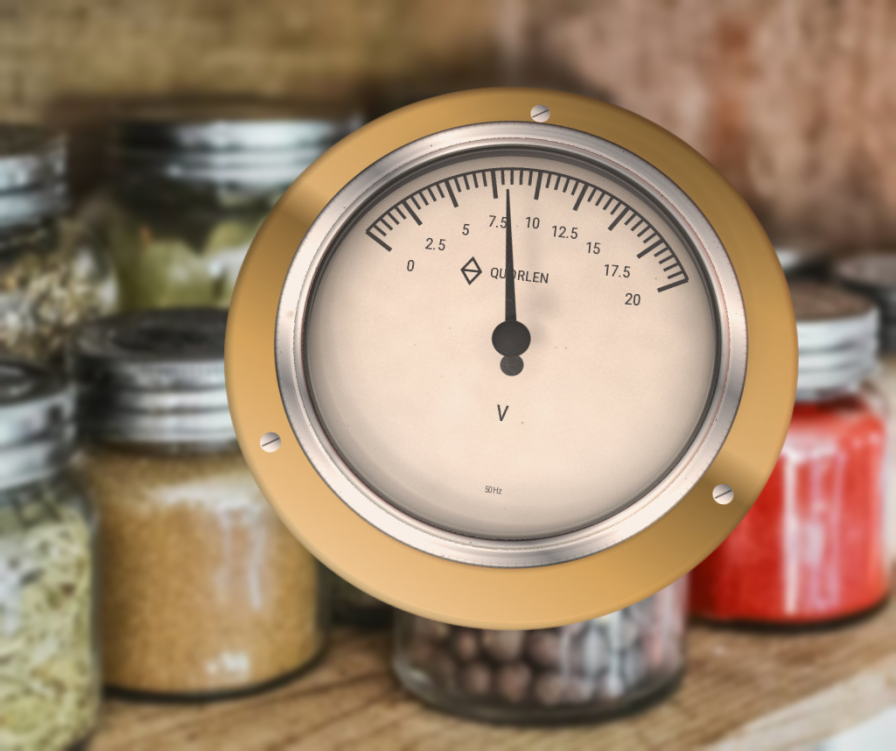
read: 8.25 V
